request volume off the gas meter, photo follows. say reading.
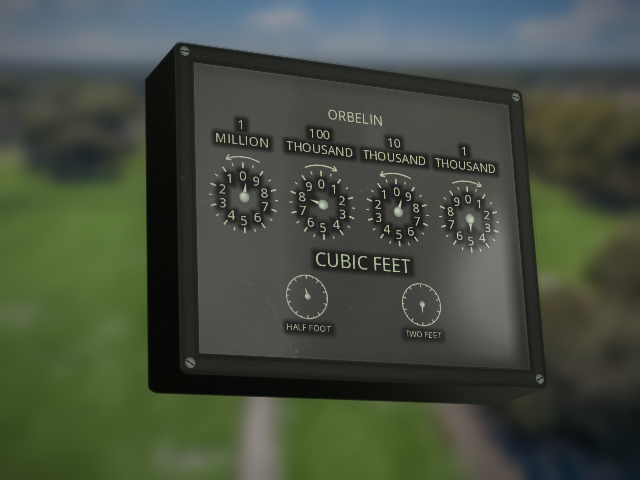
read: 979500 ft³
